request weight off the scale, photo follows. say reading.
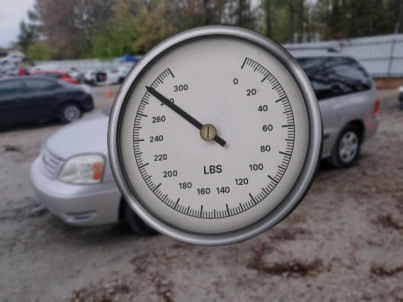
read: 280 lb
